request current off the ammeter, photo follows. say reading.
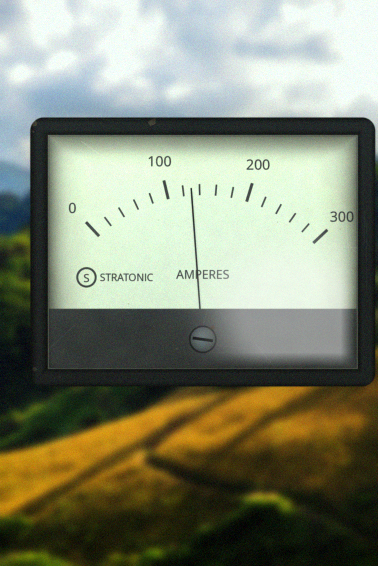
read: 130 A
